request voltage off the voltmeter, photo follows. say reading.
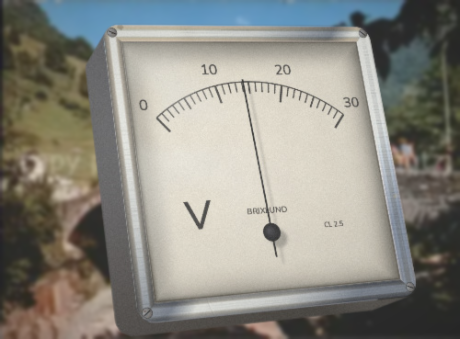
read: 14 V
